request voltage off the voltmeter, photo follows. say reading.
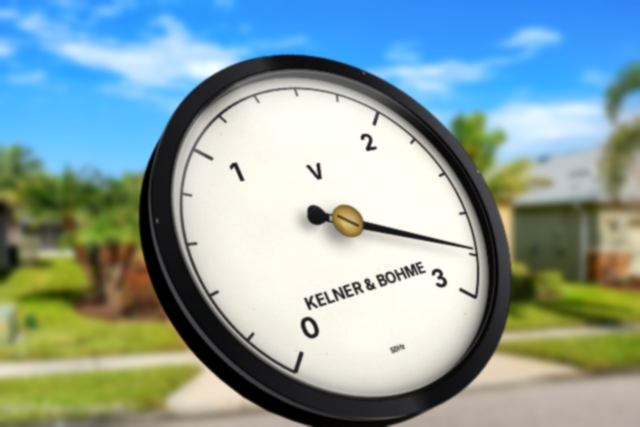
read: 2.8 V
